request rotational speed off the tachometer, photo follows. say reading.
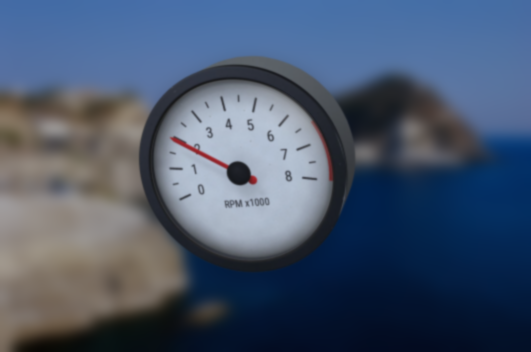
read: 2000 rpm
